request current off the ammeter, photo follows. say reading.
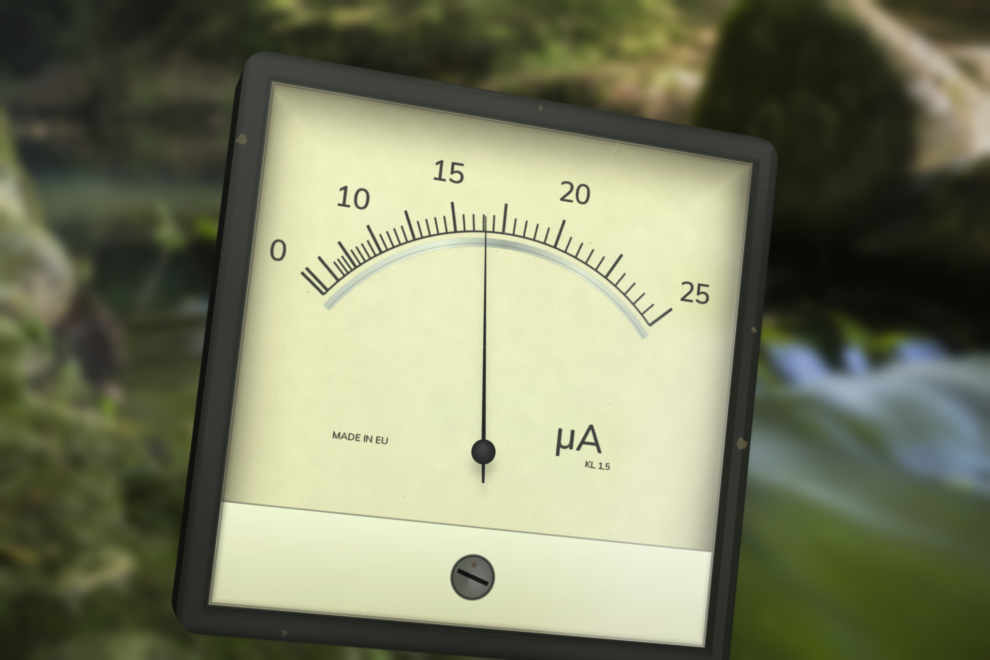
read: 16.5 µA
